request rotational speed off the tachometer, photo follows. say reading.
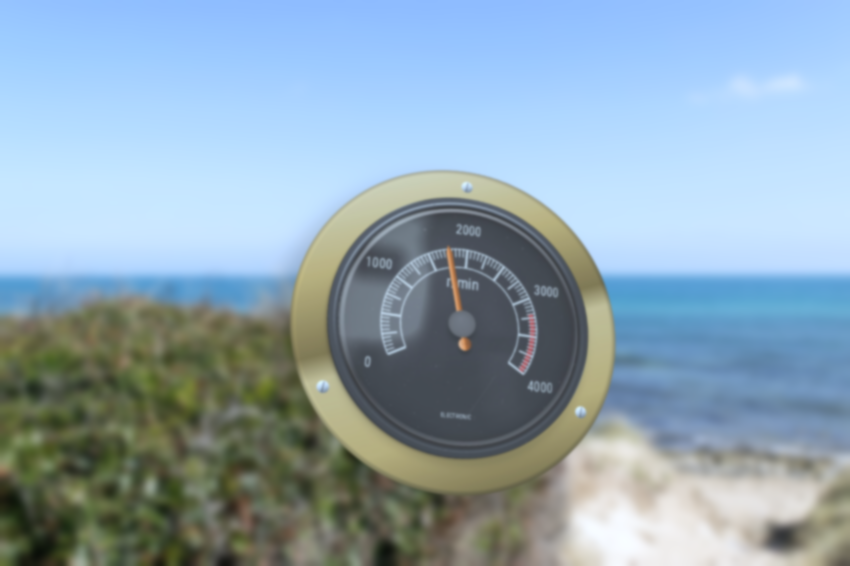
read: 1750 rpm
